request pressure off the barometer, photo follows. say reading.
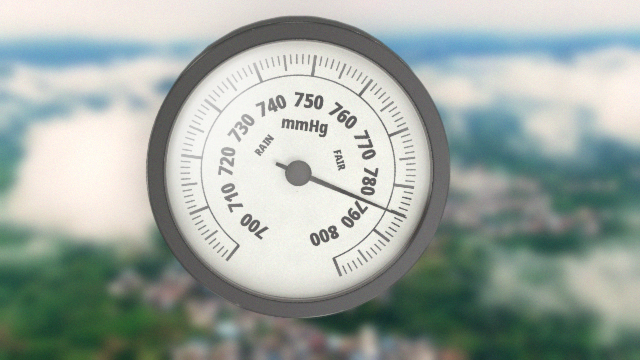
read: 785 mmHg
